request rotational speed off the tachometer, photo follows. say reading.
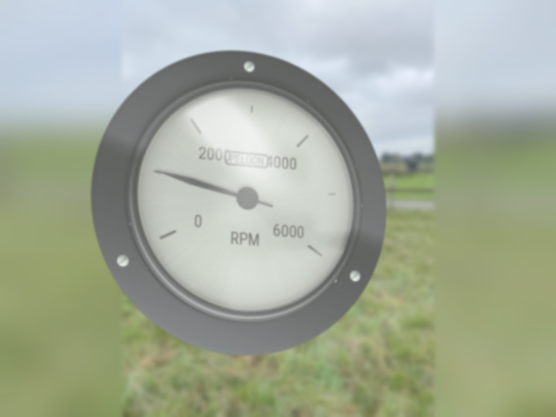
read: 1000 rpm
